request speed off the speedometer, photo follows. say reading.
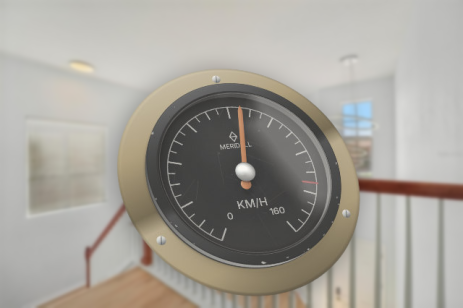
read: 85 km/h
